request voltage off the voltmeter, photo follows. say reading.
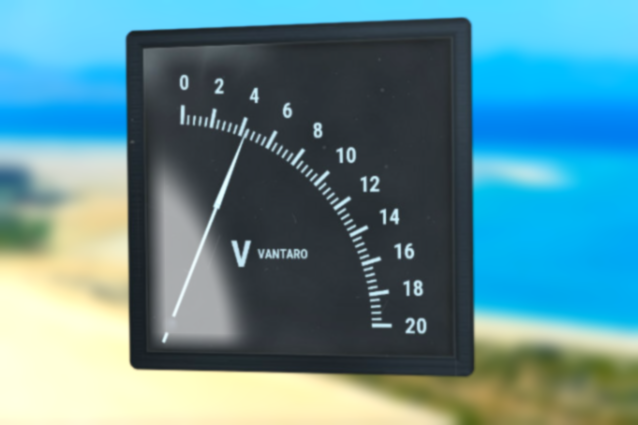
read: 4.4 V
